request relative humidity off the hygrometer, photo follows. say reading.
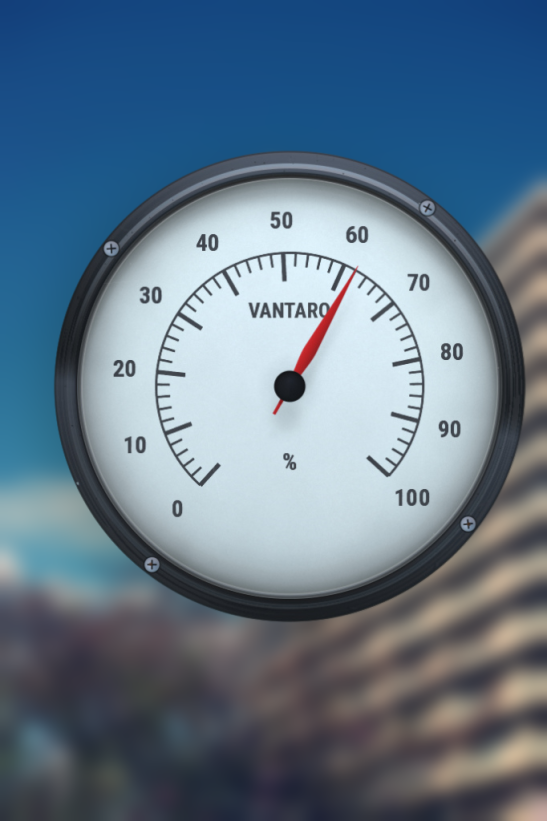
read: 62 %
